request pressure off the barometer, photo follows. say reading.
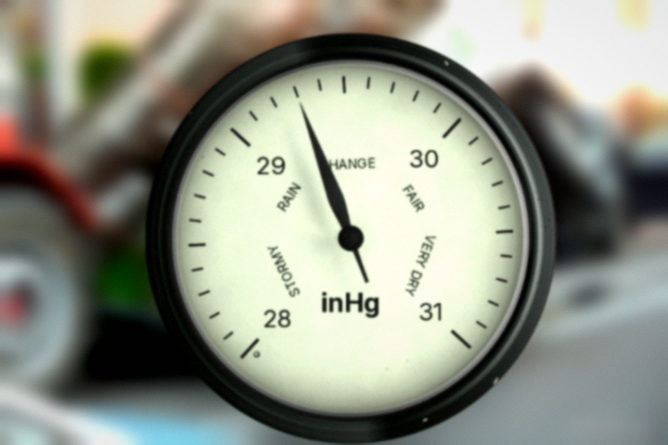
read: 29.3 inHg
